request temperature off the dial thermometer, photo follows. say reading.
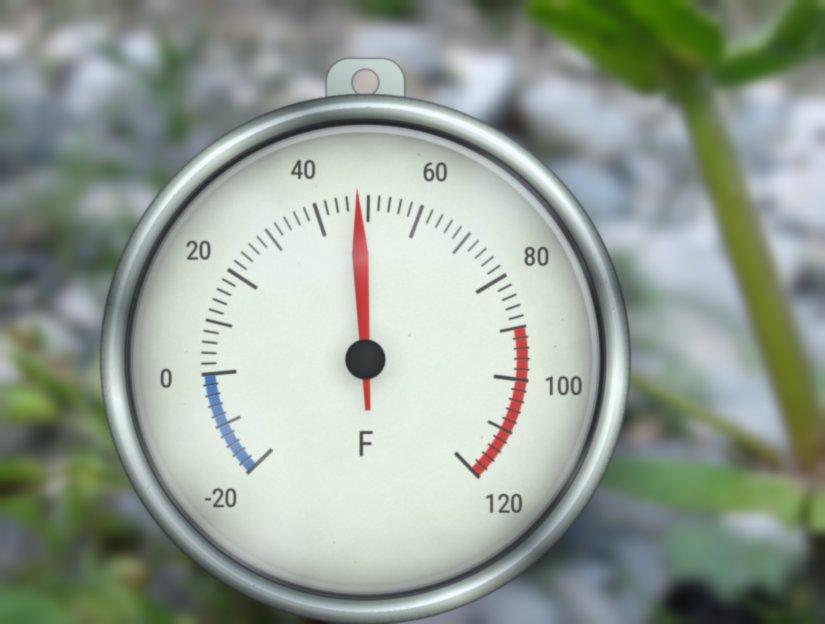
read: 48 °F
